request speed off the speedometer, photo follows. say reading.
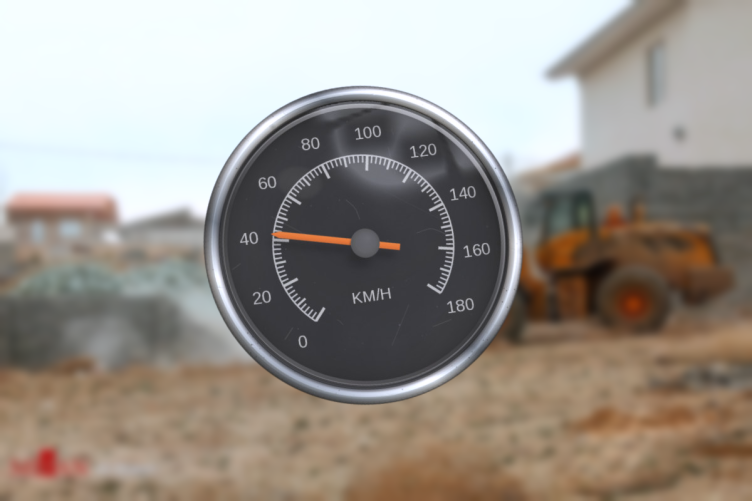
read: 42 km/h
